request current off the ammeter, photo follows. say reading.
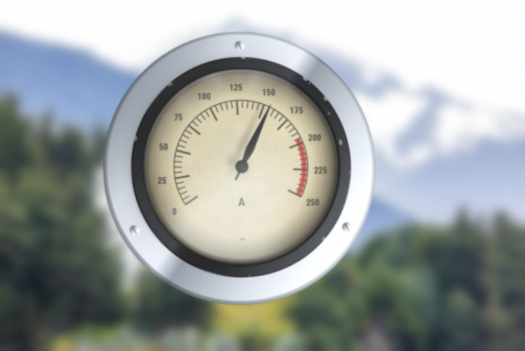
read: 155 A
